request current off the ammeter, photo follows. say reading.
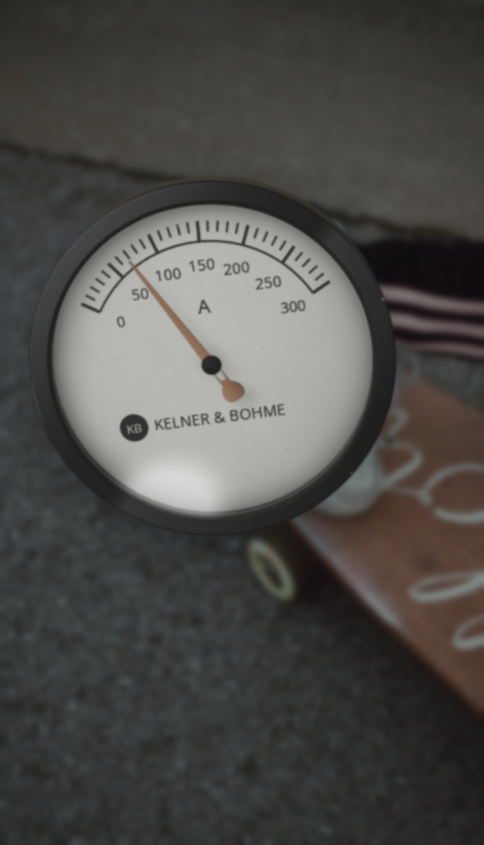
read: 70 A
